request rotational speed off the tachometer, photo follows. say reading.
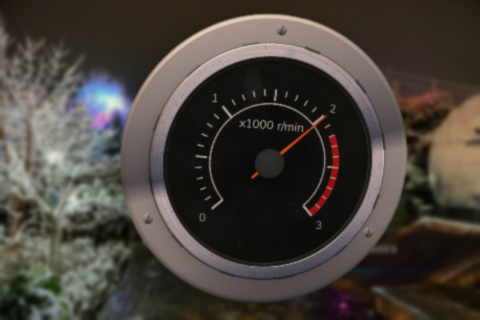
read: 2000 rpm
